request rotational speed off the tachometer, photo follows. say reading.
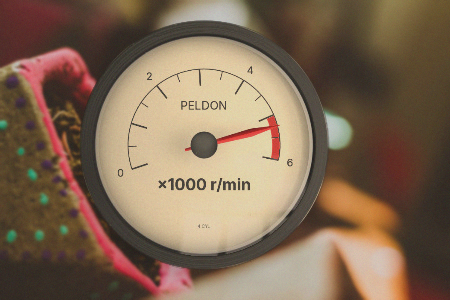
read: 5250 rpm
